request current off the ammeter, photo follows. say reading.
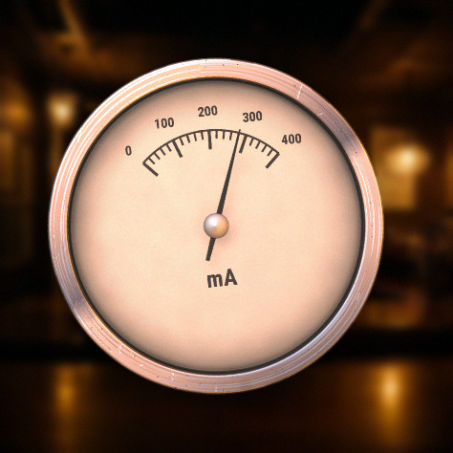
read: 280 mA
